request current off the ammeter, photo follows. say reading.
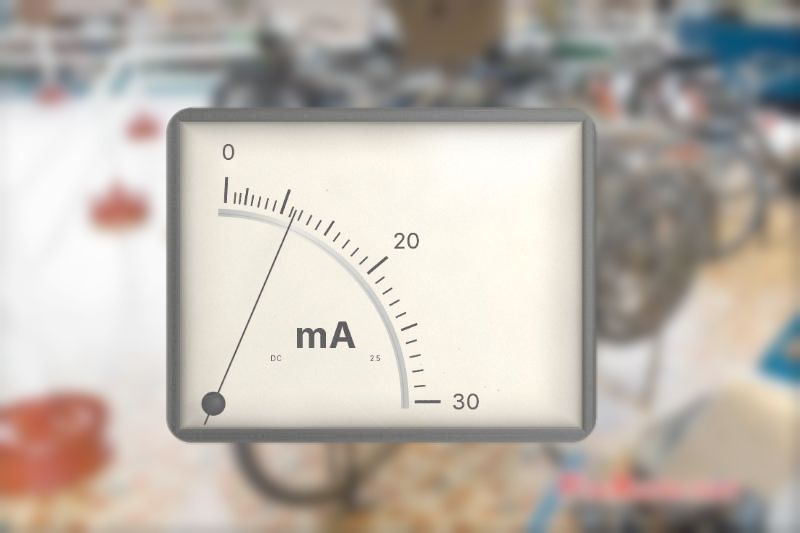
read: 11.5 mA
